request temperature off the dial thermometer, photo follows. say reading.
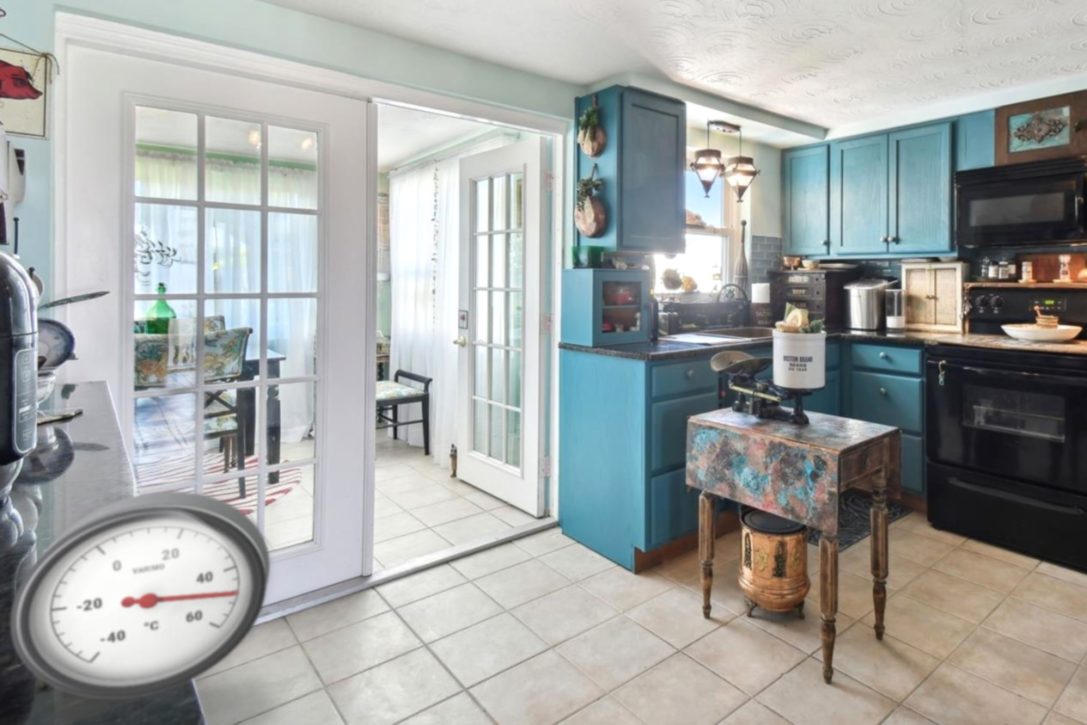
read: 48 °C
